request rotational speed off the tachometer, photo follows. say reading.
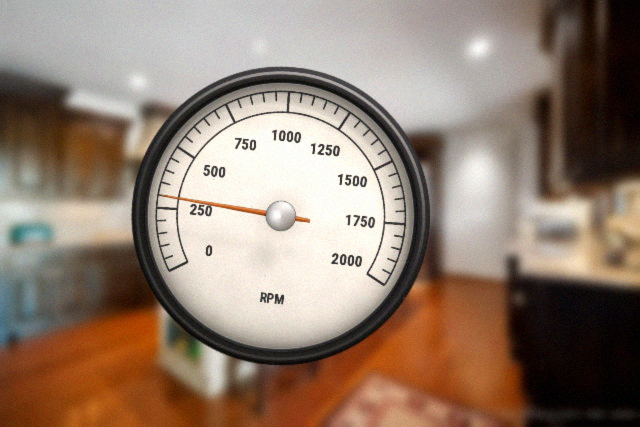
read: 300 rpm
